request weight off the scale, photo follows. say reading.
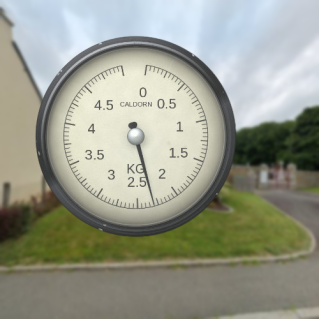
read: 2.3 kg
